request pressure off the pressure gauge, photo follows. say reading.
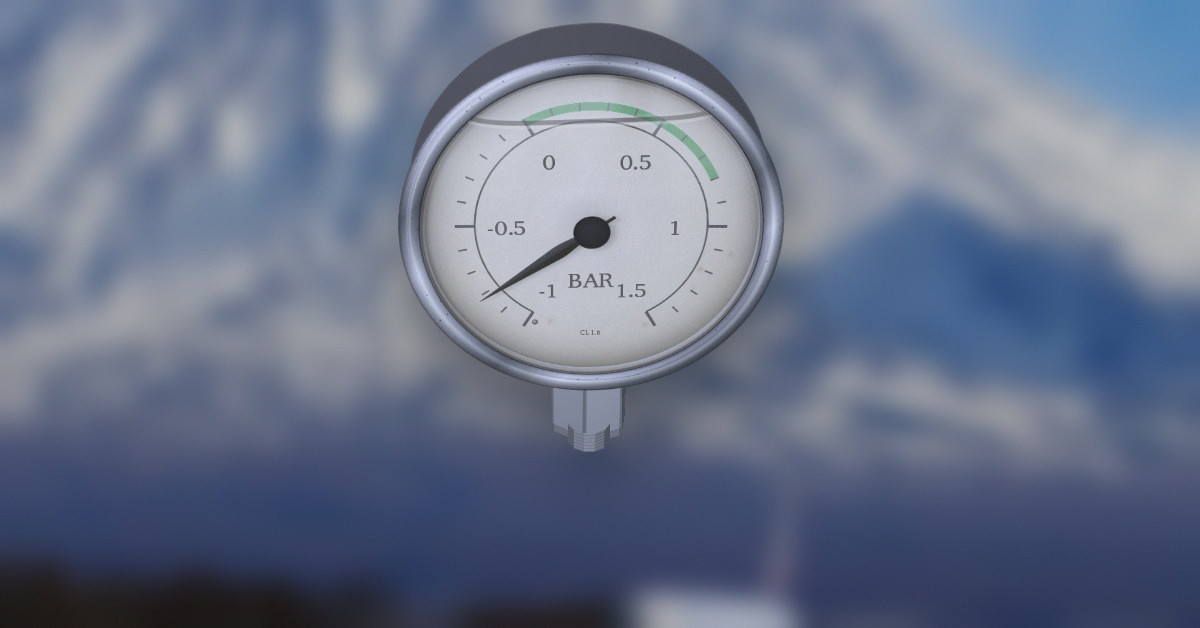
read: -0.8 bar
